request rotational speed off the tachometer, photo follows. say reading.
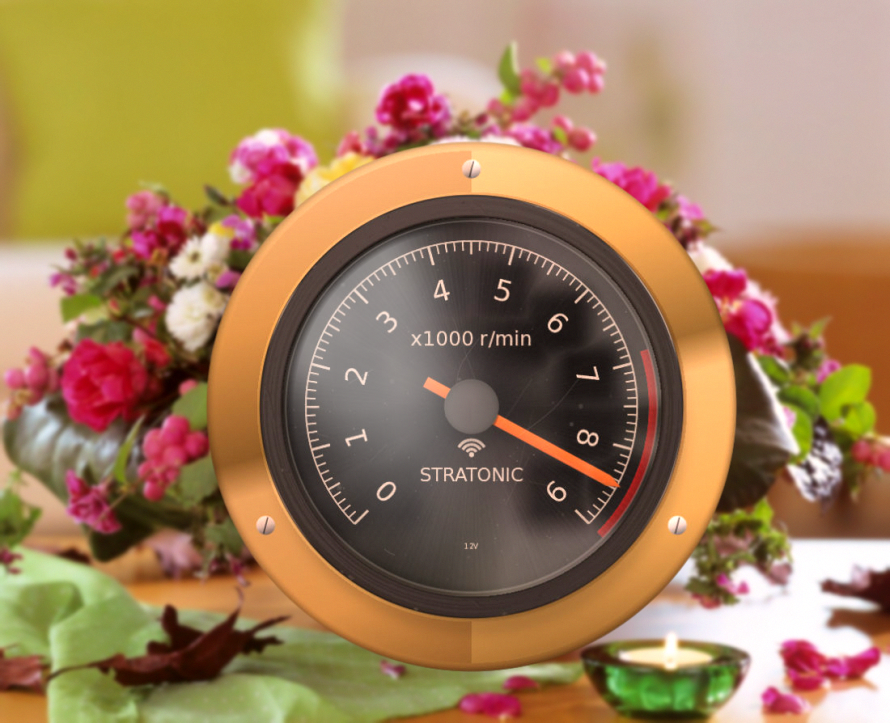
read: 8450 rpm
